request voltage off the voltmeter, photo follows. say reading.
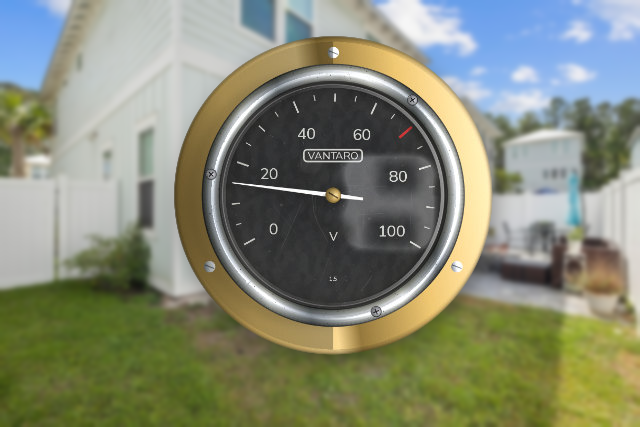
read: 15 V
